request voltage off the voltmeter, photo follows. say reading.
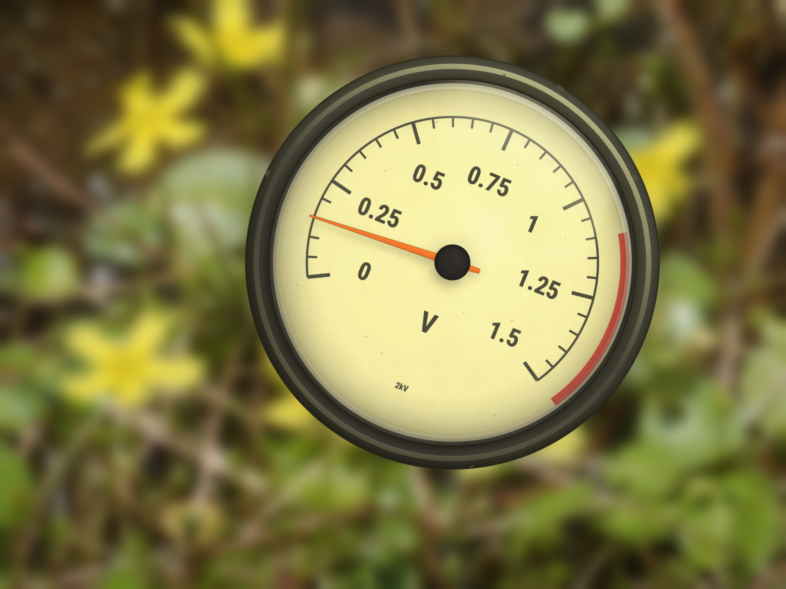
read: 0.15 V
